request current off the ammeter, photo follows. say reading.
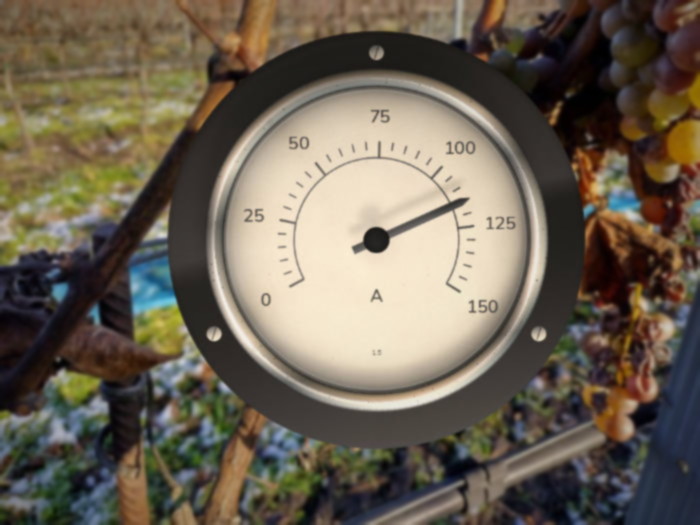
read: 115 A
